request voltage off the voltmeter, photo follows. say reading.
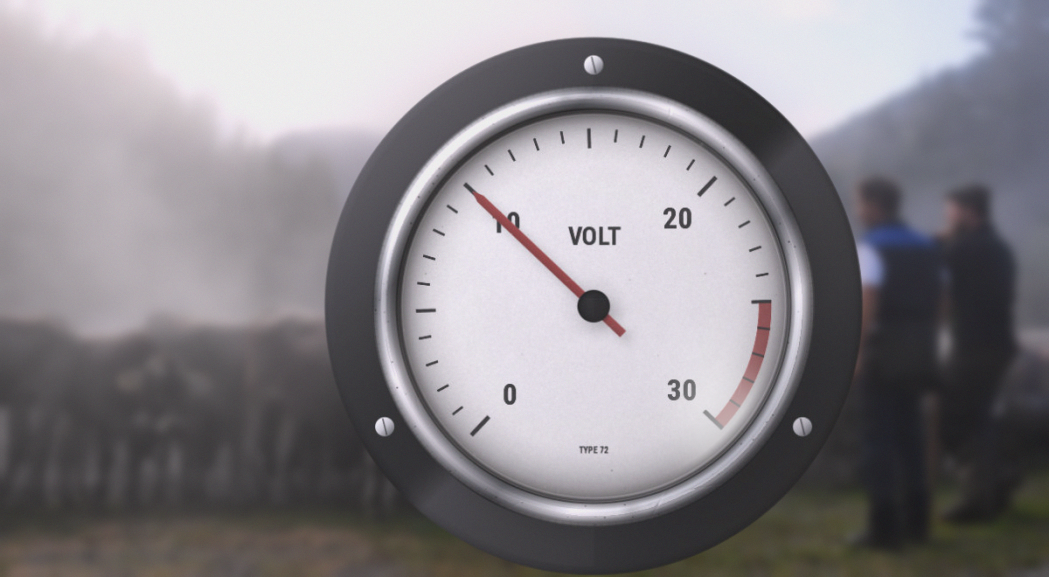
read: 10 V
